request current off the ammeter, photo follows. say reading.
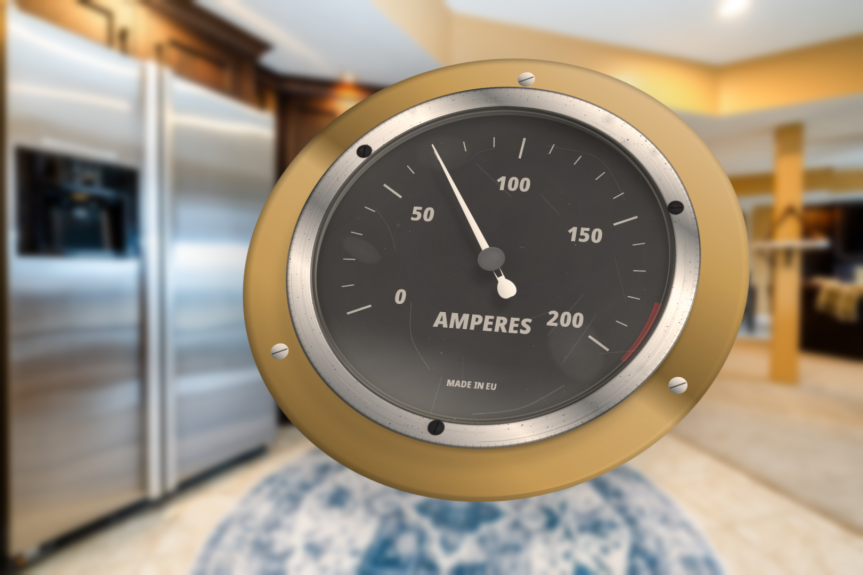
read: 70 A
